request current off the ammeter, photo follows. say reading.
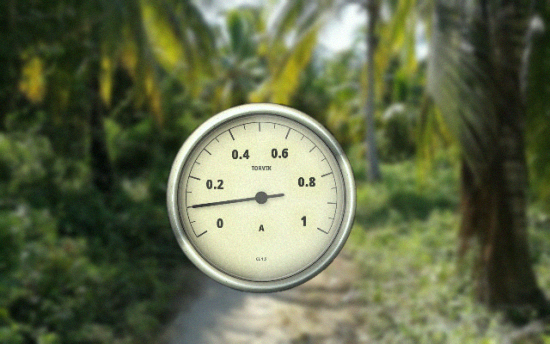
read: 0.1 A
